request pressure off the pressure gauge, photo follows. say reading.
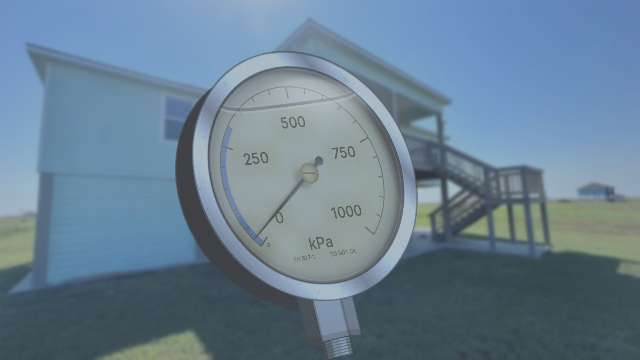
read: 25 kPa
